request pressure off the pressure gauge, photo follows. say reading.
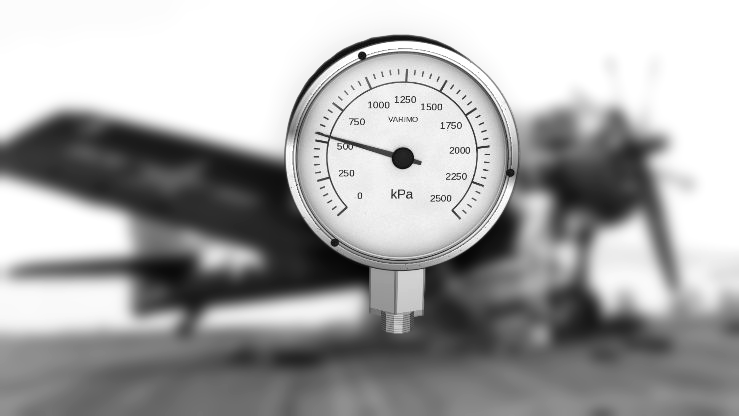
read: 550 kPa
